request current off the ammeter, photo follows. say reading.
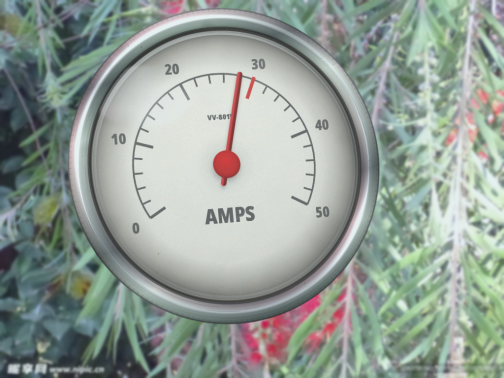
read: 28 A
